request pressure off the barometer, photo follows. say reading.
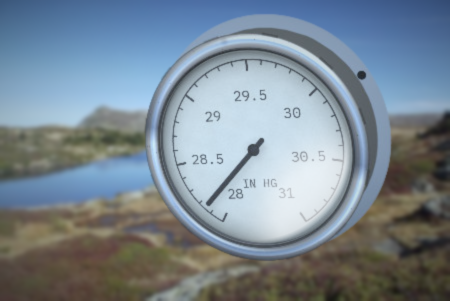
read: 28.15 inHg
